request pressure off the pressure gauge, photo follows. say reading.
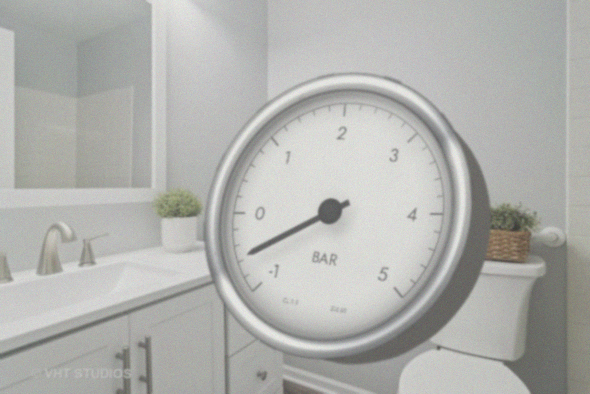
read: -0.6 bar
